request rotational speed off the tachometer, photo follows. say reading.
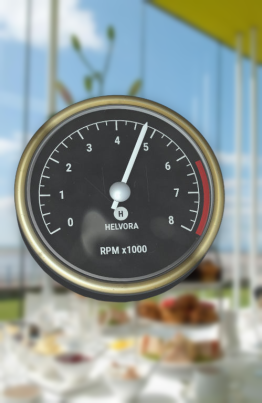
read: 4750 rpm
